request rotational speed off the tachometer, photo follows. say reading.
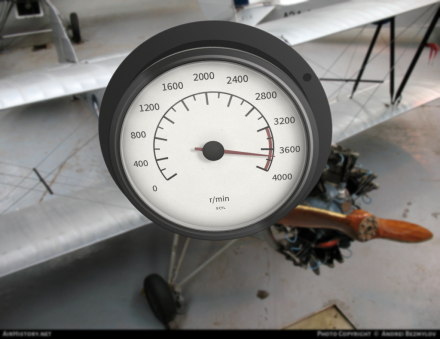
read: 3700 rpm
